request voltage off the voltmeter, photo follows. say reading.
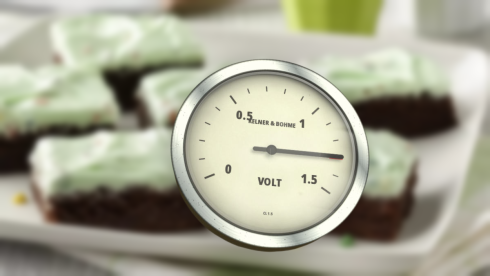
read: 1.3 V
